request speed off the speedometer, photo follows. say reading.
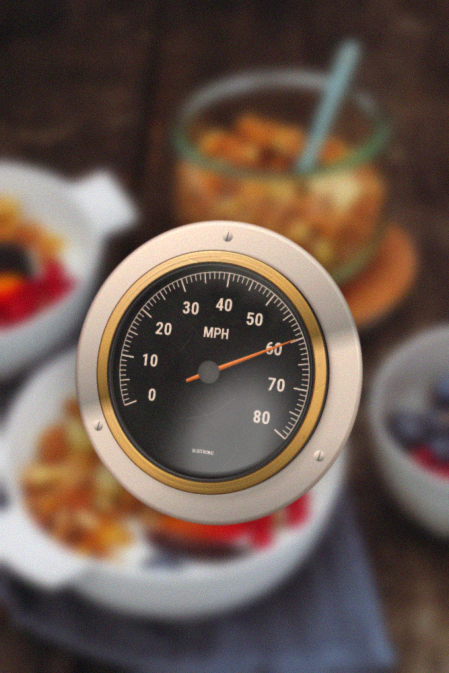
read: 60 mph
